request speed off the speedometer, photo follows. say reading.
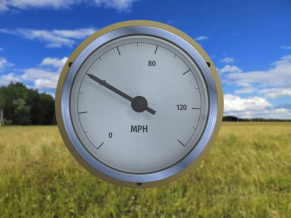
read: 40 mph
